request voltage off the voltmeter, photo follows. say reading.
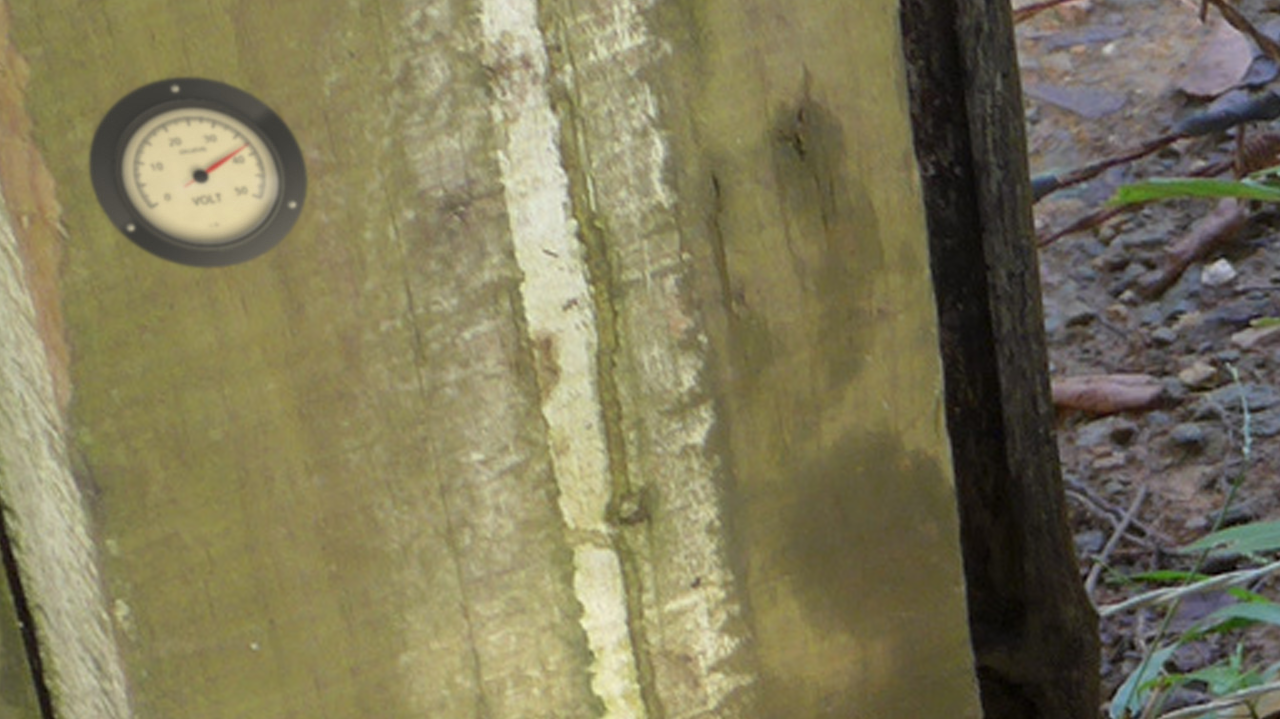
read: 37.5 V
